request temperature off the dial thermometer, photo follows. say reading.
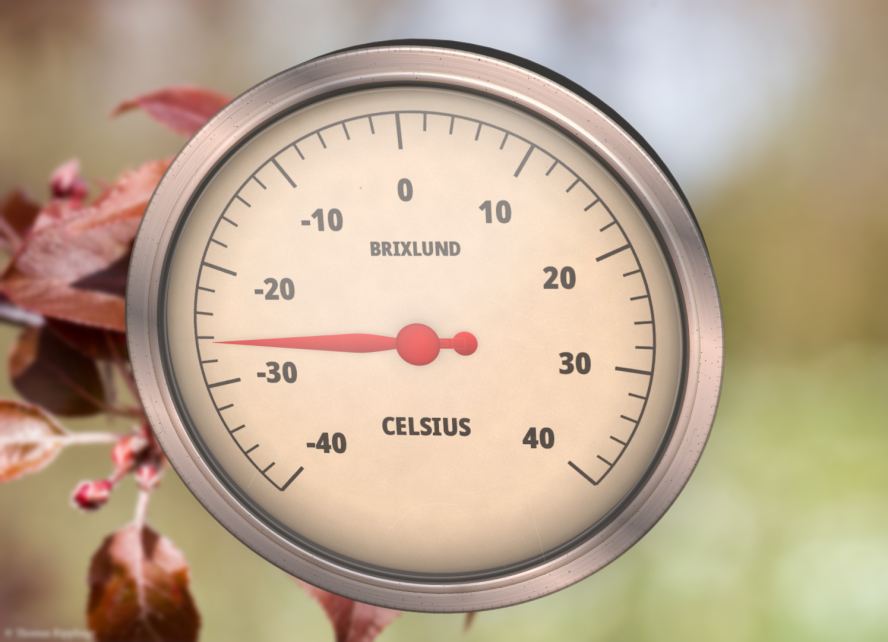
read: -26 °C
